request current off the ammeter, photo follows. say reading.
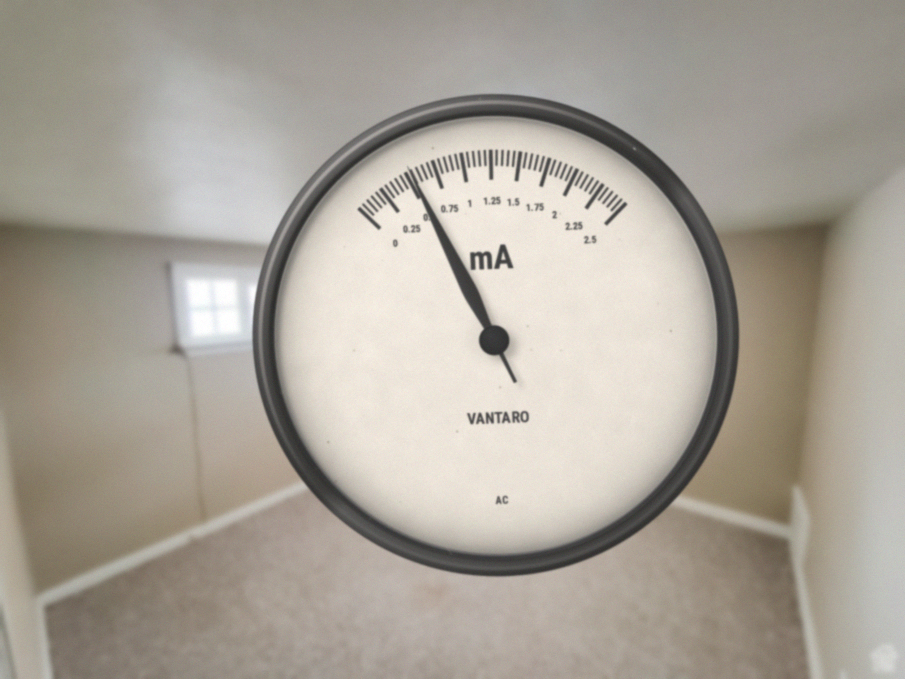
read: 0.55 mA
